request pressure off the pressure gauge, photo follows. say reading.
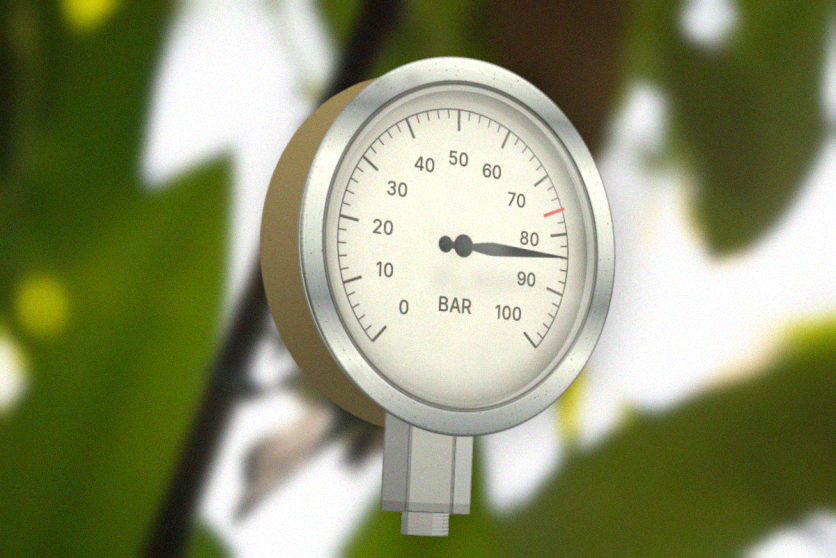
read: 84 bar
